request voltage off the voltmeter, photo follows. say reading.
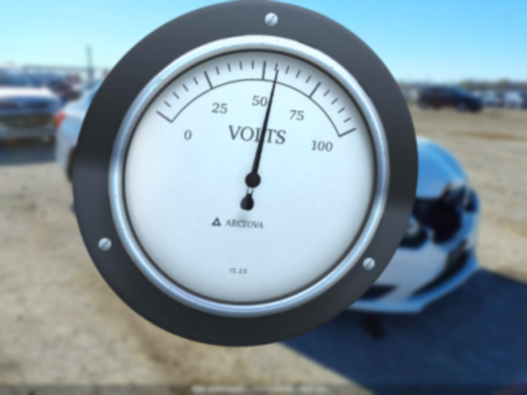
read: 55 V
